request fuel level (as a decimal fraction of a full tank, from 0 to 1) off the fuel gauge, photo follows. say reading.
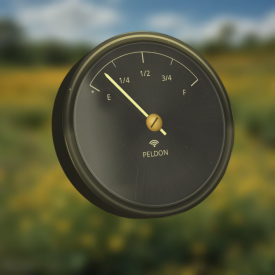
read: 0.125
